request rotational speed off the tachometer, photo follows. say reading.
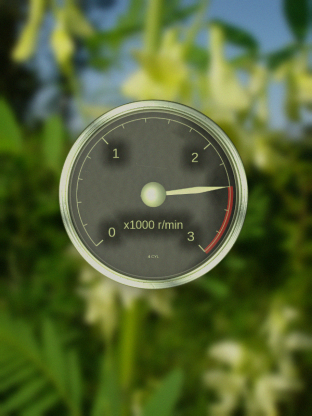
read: 2400 rpm
